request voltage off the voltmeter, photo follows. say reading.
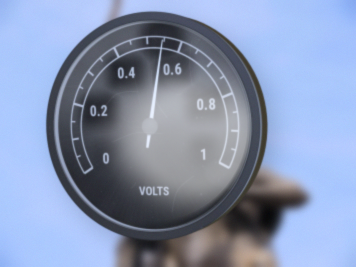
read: 0.55 V
